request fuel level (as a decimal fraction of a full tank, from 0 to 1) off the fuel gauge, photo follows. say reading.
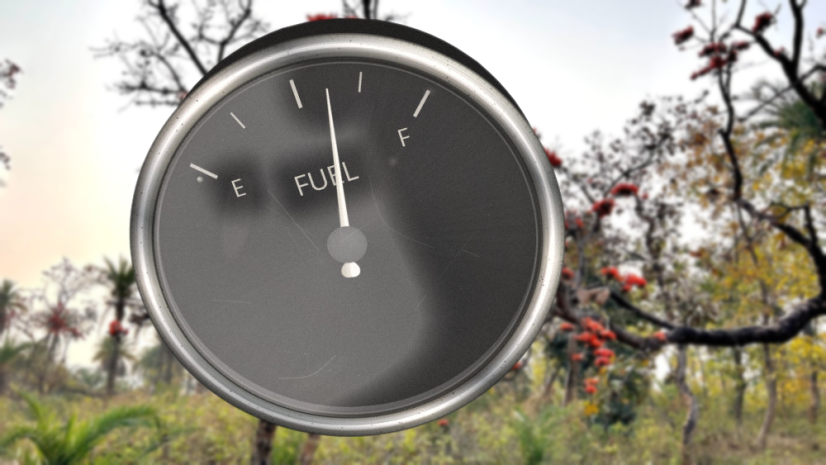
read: 0.625
